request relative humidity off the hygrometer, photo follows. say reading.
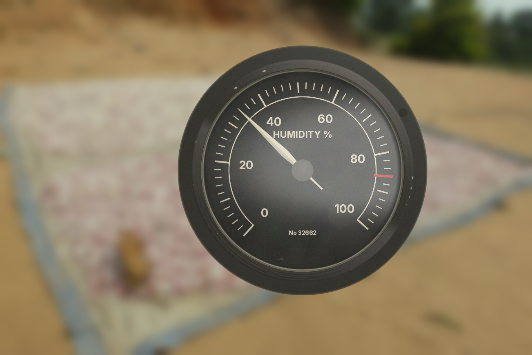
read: 34 %
